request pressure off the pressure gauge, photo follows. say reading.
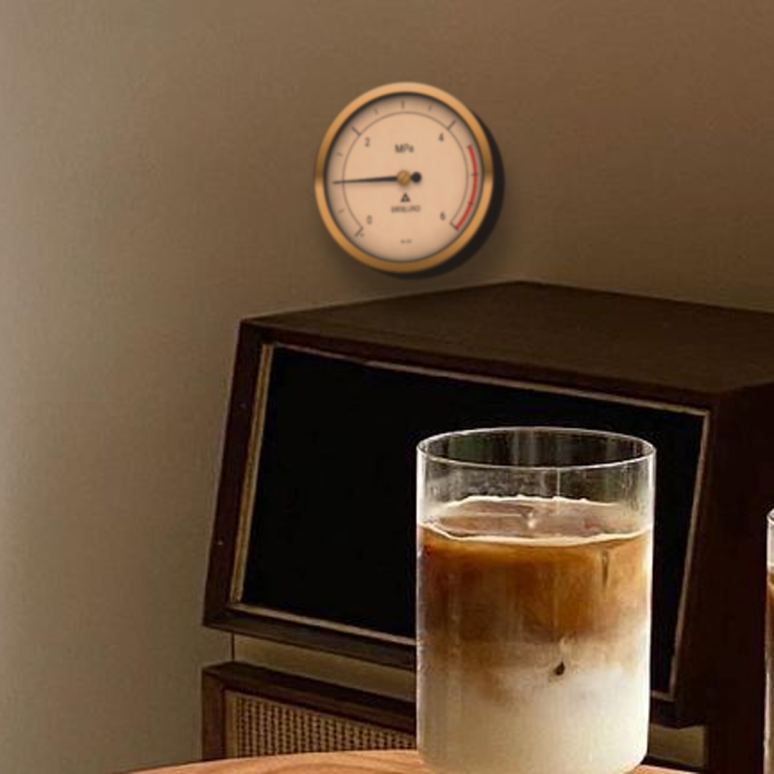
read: 1 MPa
